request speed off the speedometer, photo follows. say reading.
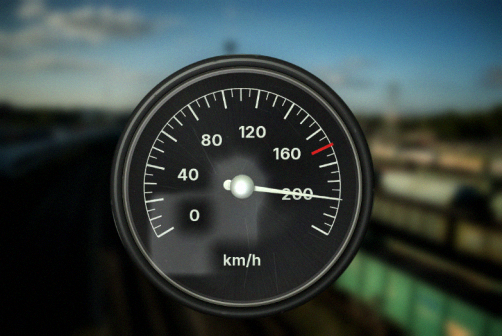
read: 200 km/h
